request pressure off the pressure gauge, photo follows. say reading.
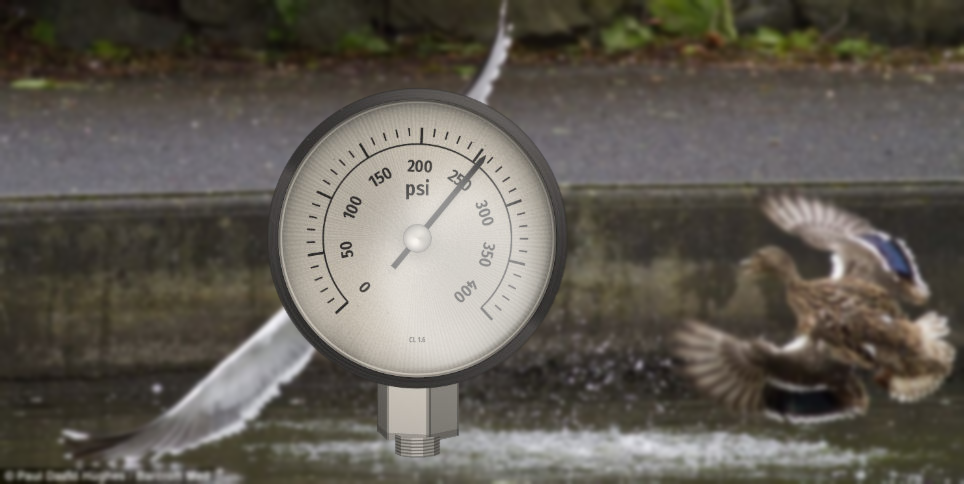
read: 255 psi
